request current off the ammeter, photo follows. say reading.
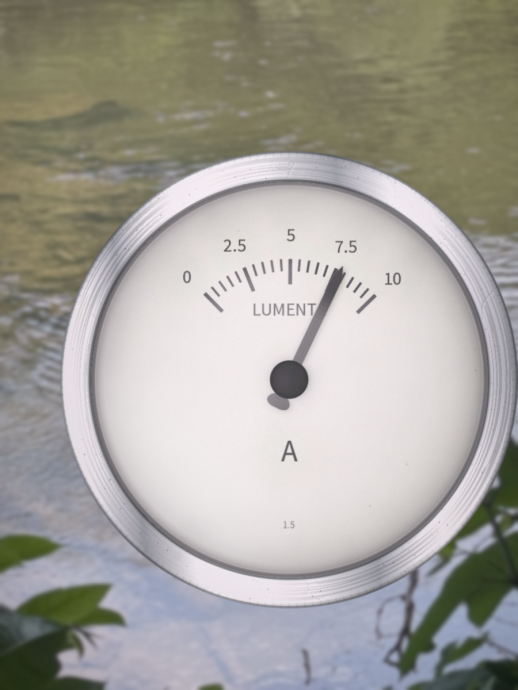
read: 7.75 A
